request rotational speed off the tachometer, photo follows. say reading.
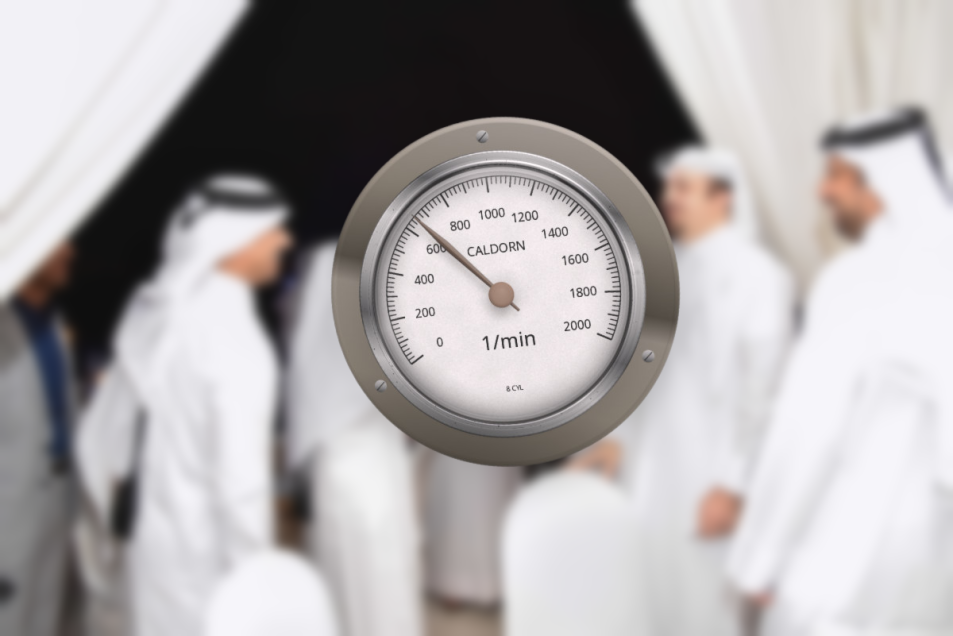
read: 660 rpm
